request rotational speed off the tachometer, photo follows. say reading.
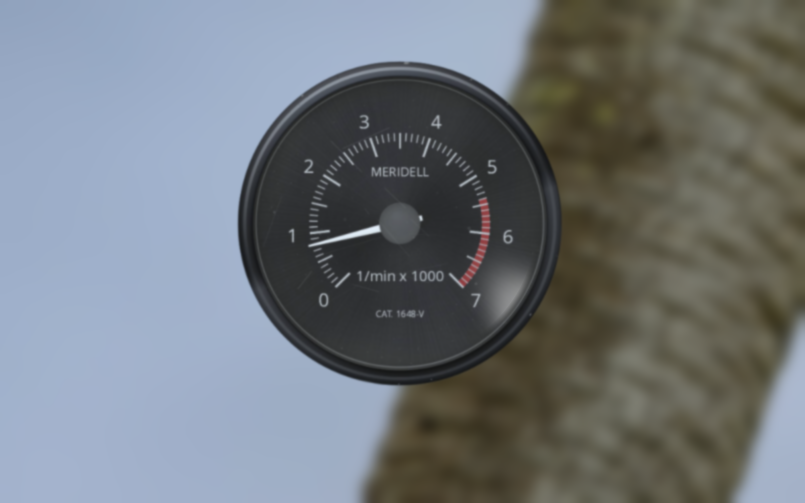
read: 800 rpm
